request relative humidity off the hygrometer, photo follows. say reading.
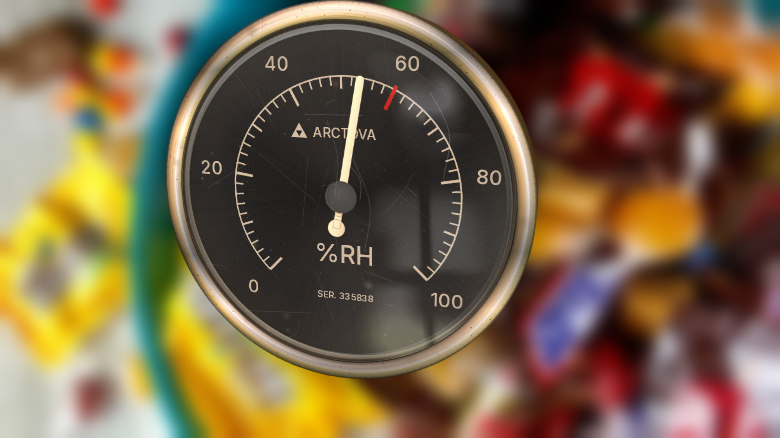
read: 54 %
